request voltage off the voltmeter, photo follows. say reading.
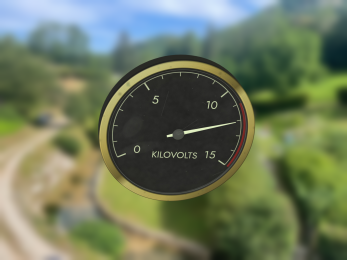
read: 12 kV
